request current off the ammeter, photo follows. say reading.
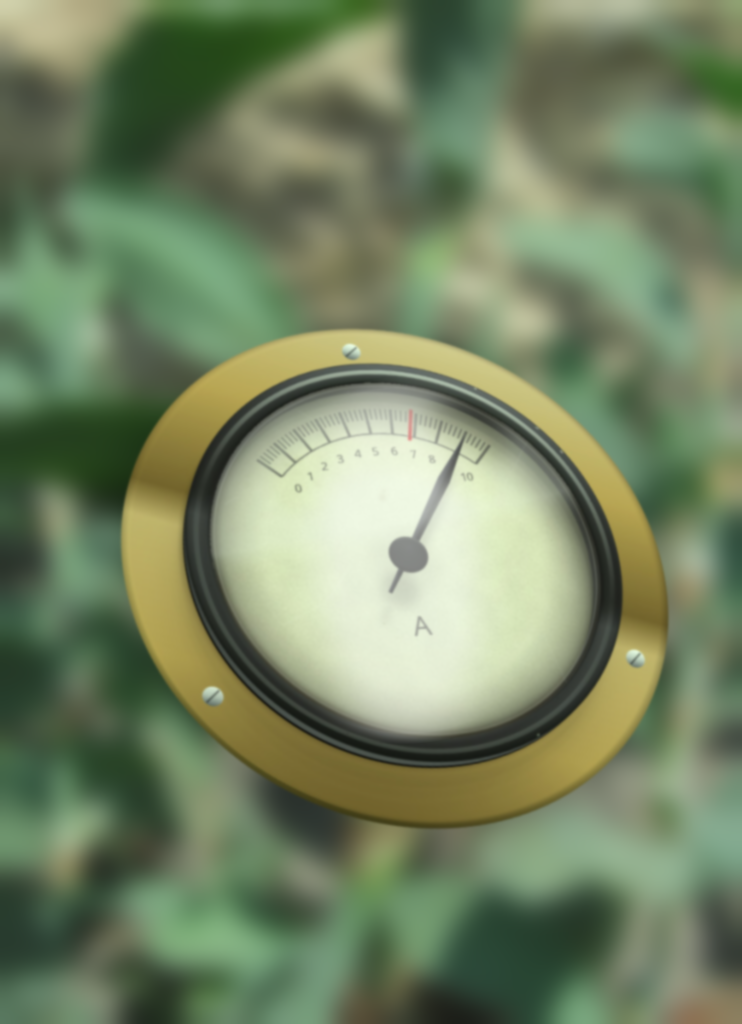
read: 9 A
